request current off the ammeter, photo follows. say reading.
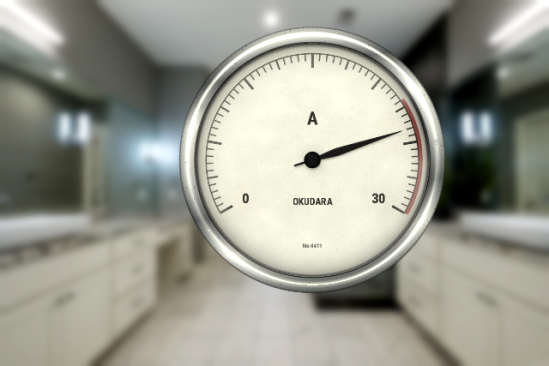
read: 24 A
